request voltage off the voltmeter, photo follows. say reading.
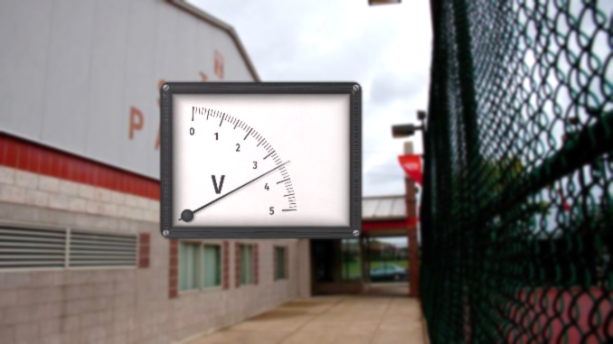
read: 3.5 V
